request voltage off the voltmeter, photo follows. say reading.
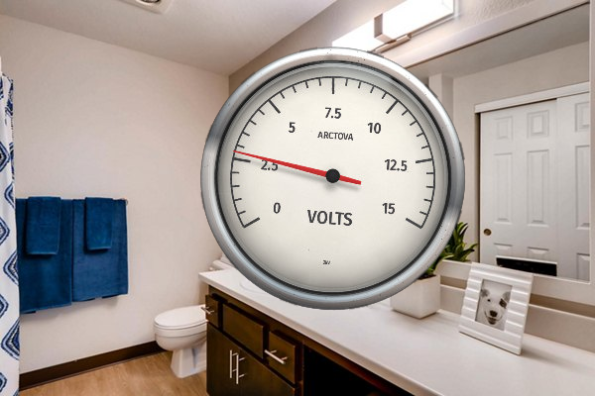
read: 2.75 V
